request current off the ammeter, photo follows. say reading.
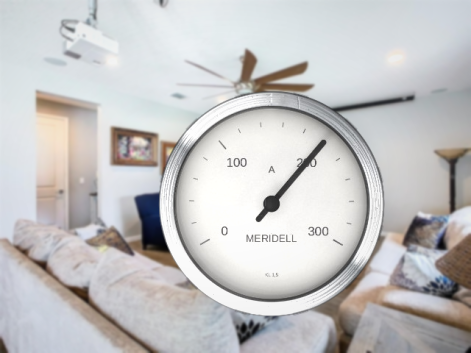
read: 200 A
